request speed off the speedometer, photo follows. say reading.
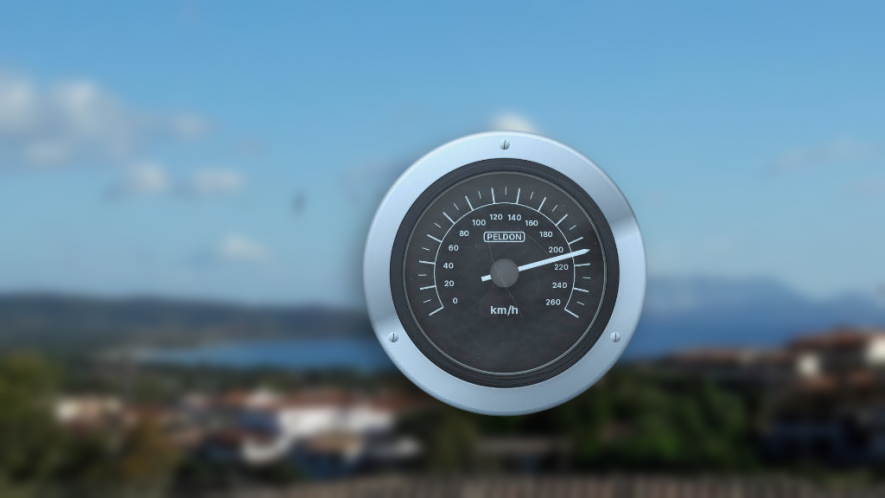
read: 210 km/h
